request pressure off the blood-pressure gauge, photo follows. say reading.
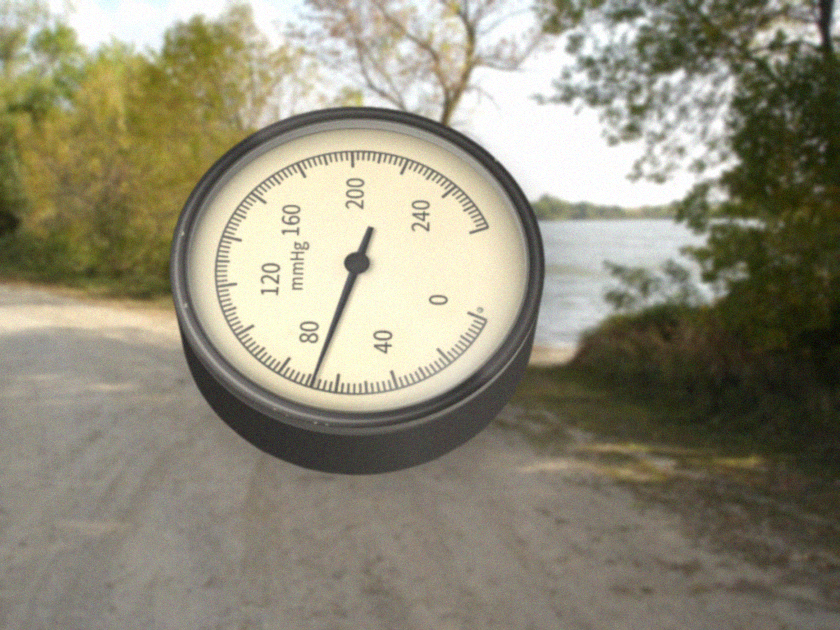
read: 68 mmHg
